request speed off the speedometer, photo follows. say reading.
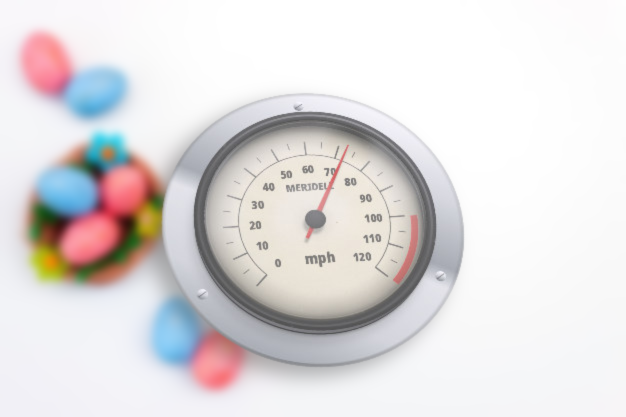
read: 72.5 mph
